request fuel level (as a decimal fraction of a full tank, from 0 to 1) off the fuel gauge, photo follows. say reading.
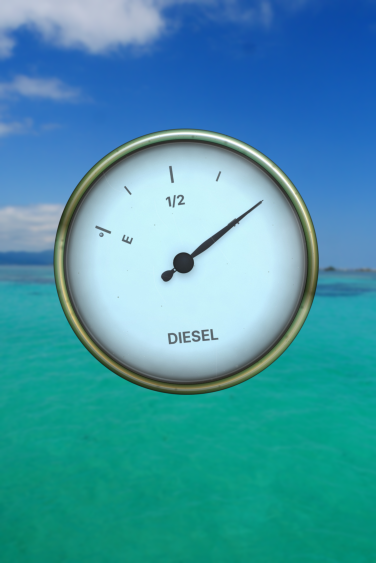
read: 1
